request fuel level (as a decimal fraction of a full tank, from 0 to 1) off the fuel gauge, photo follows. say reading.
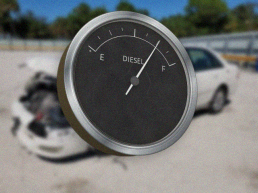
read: 0.75
